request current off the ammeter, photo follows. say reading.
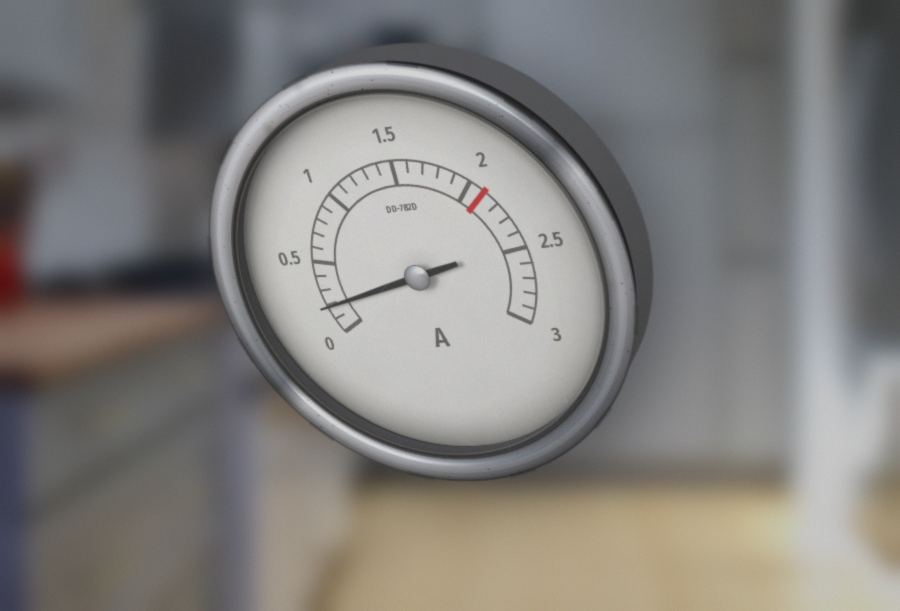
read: 0.2 A
